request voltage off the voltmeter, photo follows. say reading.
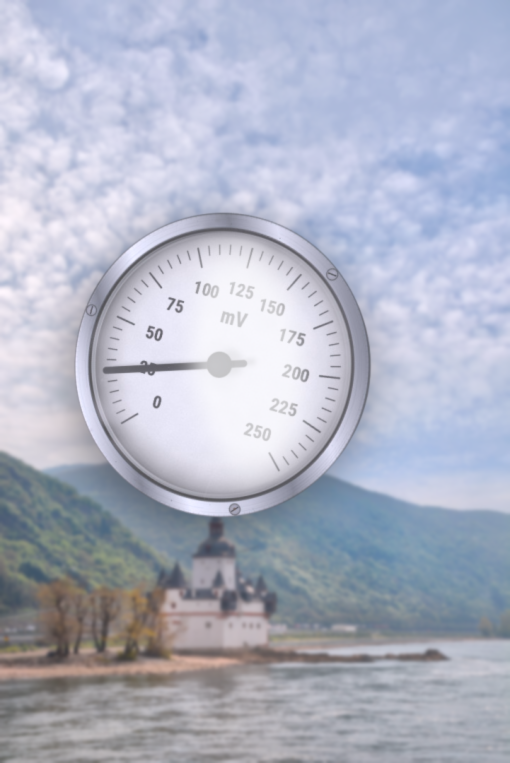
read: 25 mV
